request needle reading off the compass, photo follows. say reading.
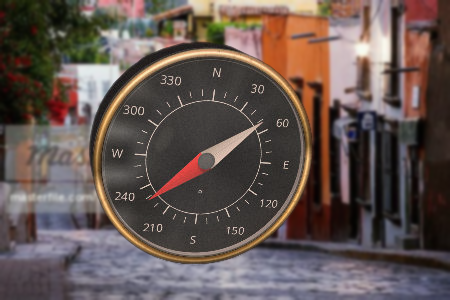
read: 230 °
